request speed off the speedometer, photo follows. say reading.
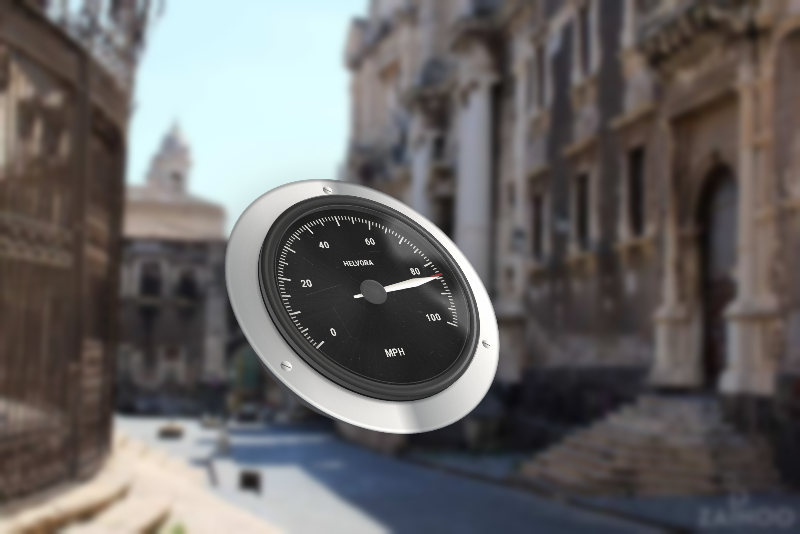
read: 85 mph
